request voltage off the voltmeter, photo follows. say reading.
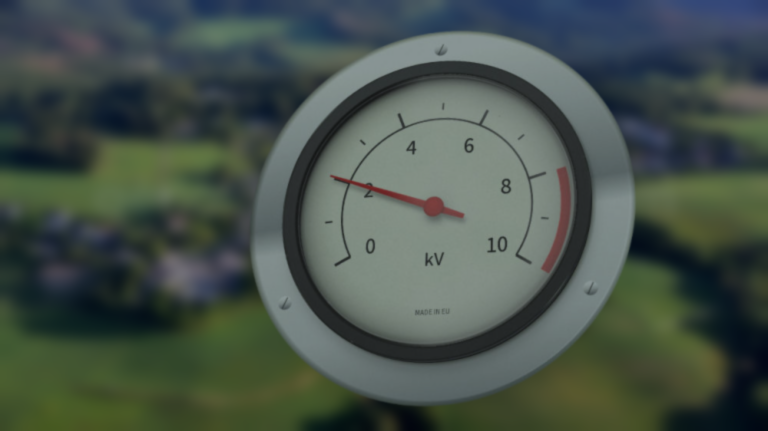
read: 2 kV
